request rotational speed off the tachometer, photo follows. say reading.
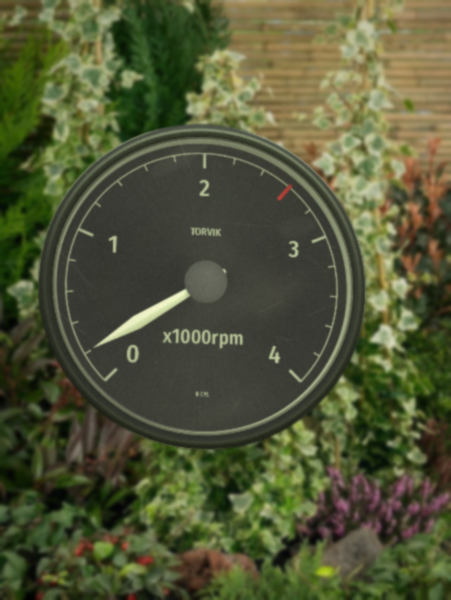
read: 200 rpm
